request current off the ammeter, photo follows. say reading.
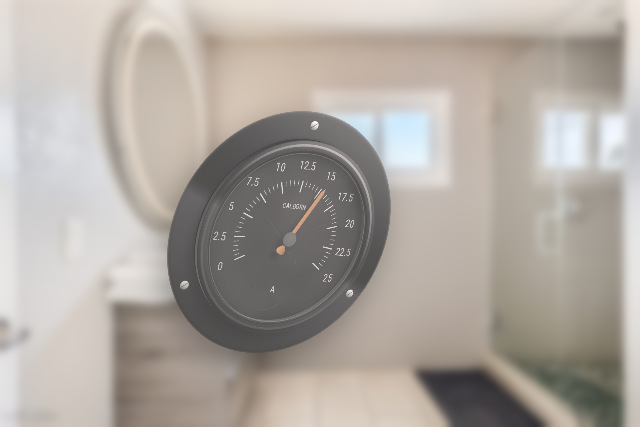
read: 15 A
